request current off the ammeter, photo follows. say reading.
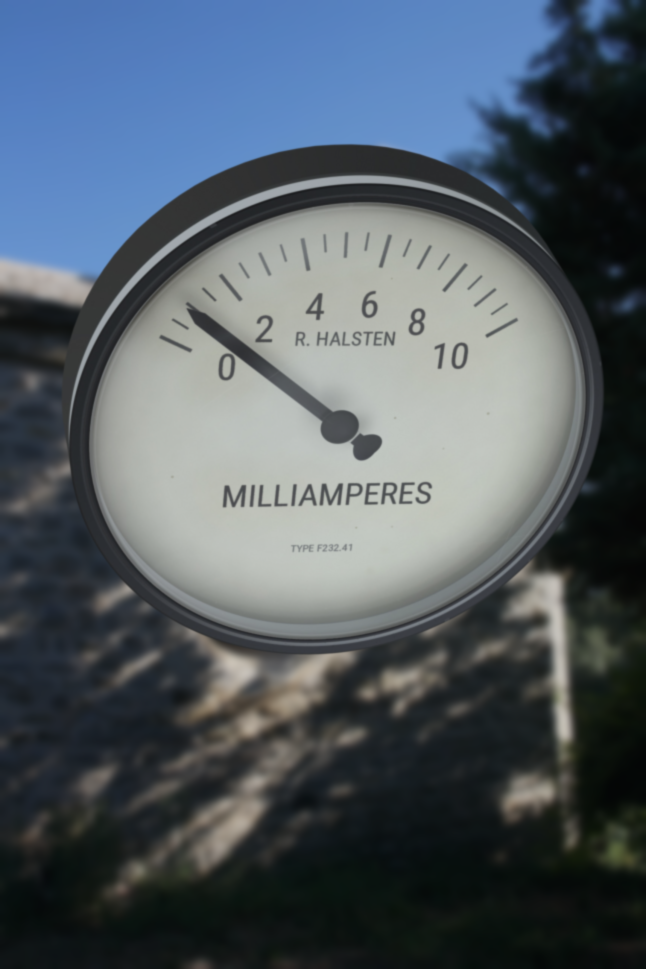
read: 1 mA
